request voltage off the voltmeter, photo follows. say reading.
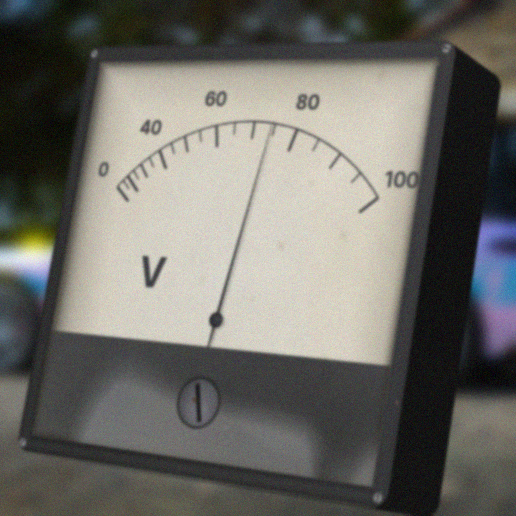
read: 75 V
